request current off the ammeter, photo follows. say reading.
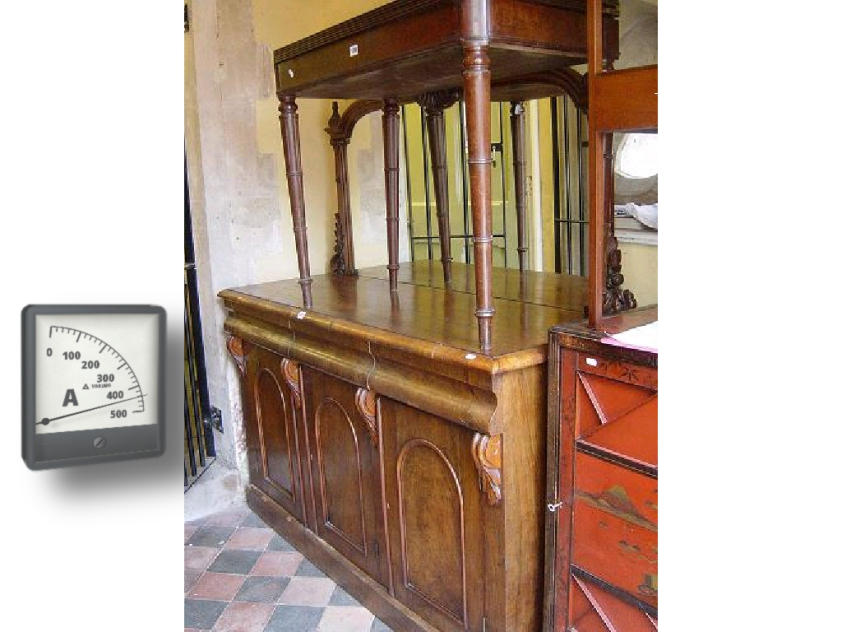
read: 440 A
